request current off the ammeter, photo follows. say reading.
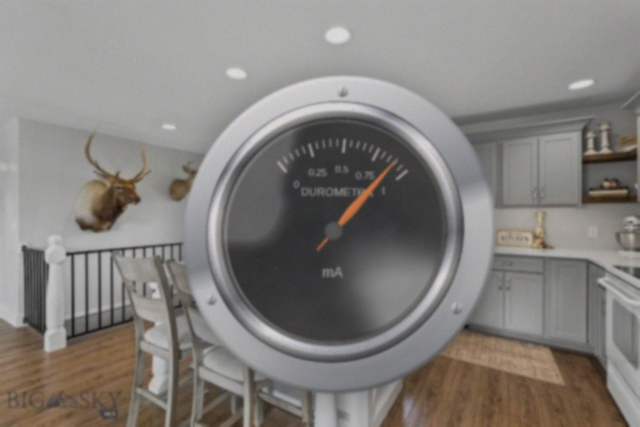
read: 0.9 mA
